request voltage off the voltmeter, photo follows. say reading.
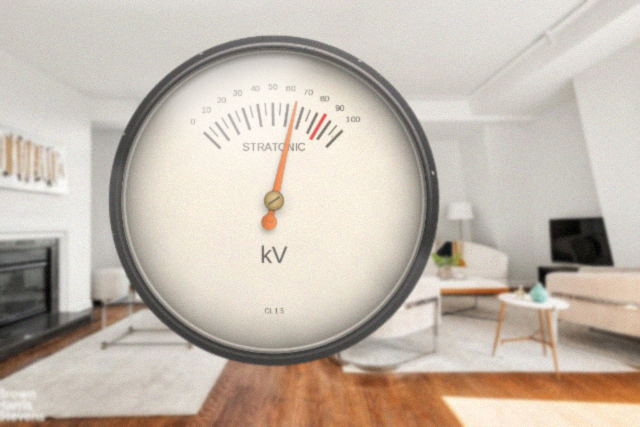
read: 65 kV
